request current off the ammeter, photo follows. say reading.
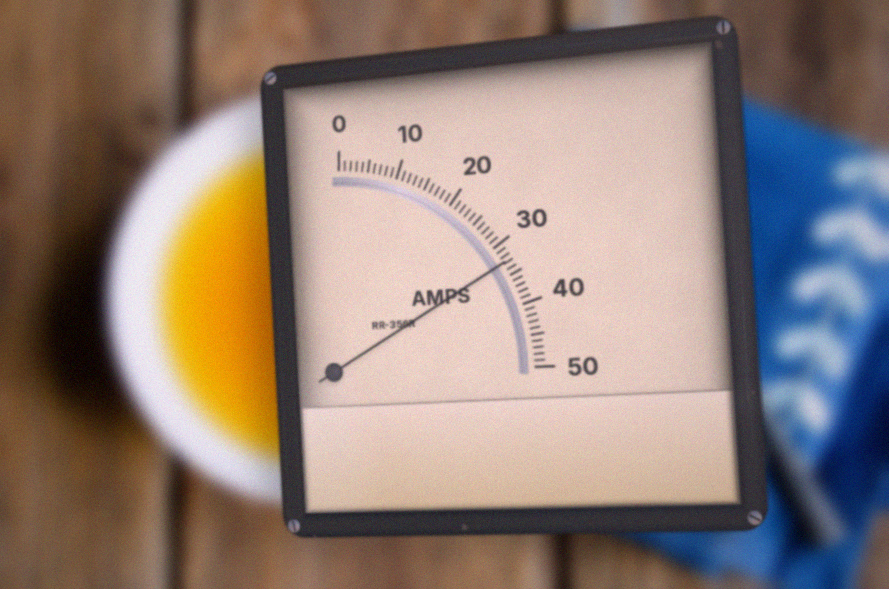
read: 33 A
